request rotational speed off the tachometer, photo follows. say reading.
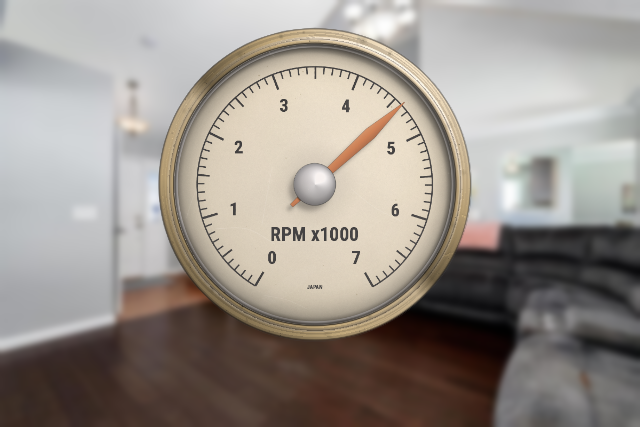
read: 4600 rpm
